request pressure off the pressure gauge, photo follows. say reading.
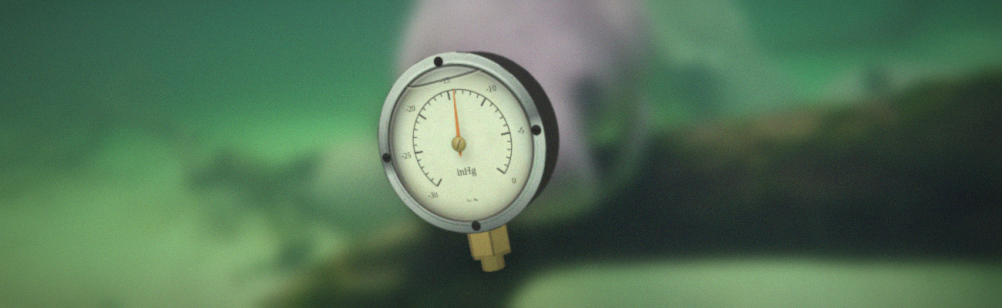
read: -14 inHg
